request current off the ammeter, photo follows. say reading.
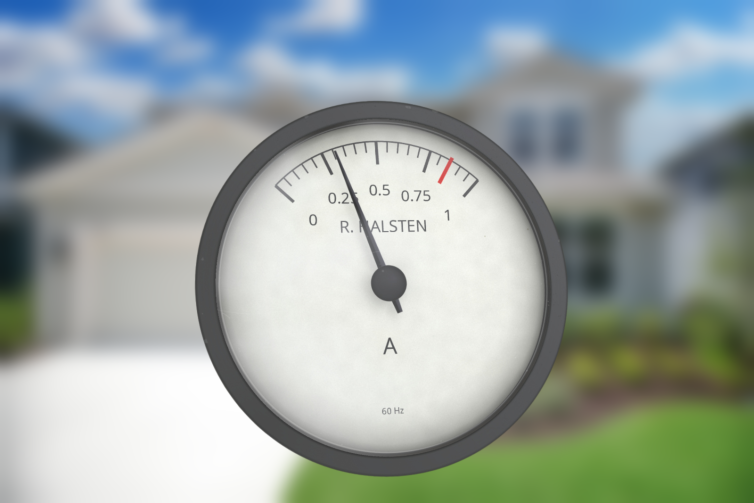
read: 0.3 A
